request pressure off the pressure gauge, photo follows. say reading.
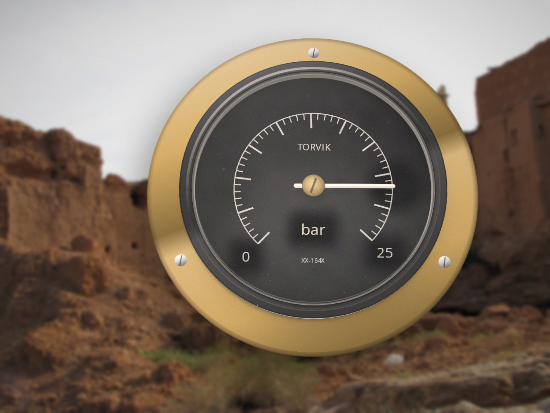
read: 21 bar
